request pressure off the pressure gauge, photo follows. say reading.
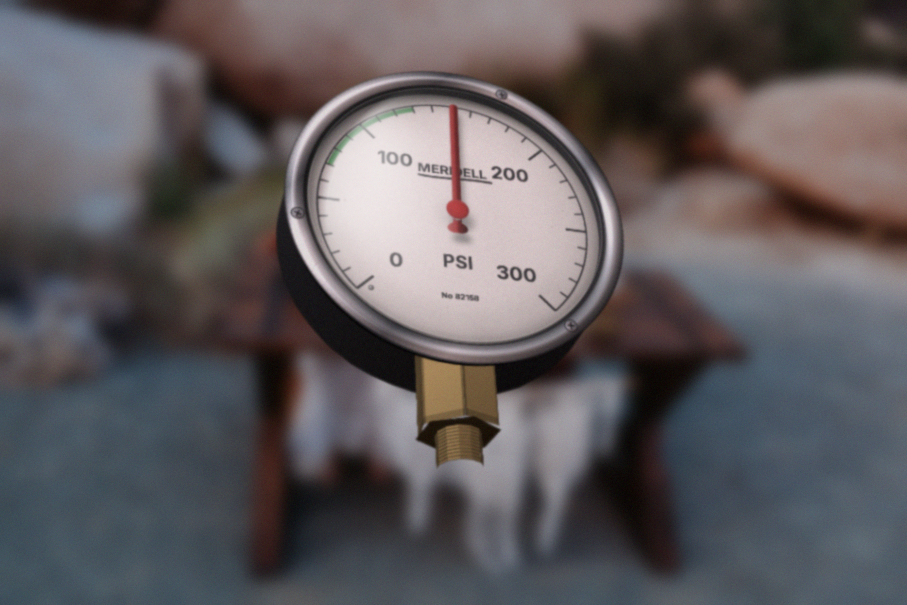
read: 150 psi
